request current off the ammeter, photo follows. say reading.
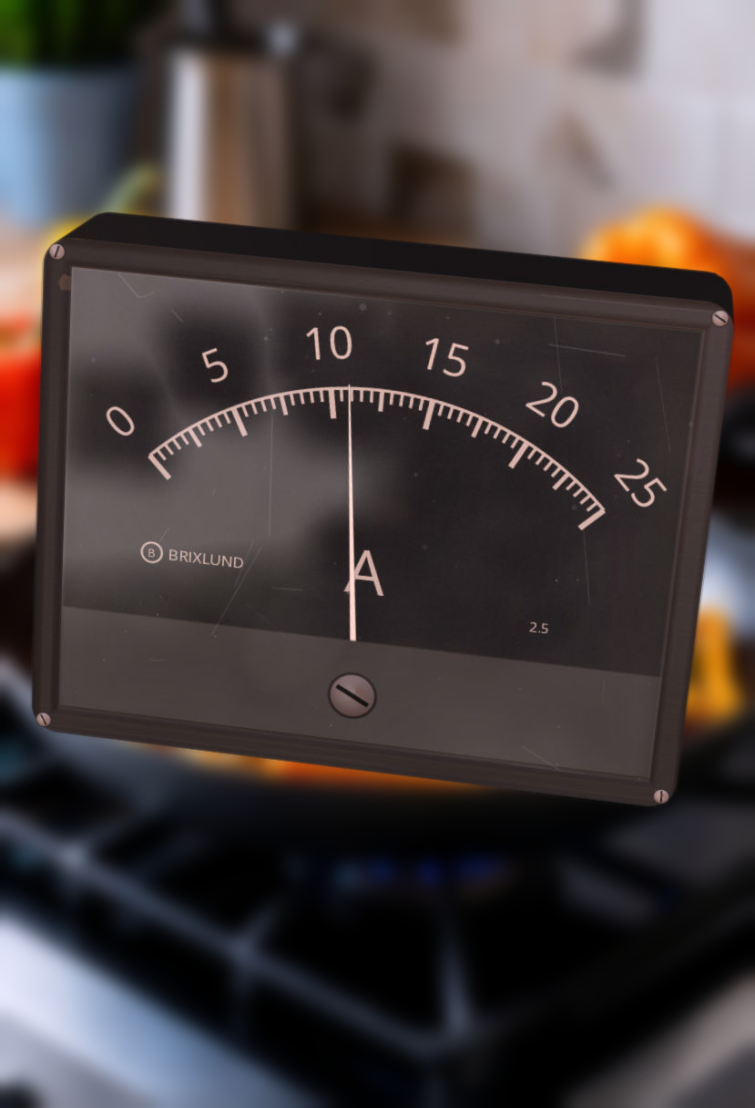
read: 11 A
